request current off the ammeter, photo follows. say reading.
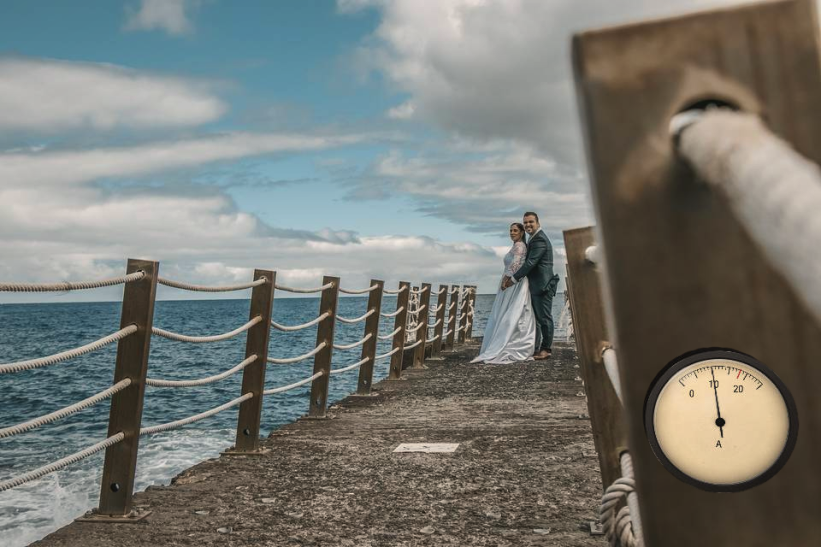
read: 10 A
